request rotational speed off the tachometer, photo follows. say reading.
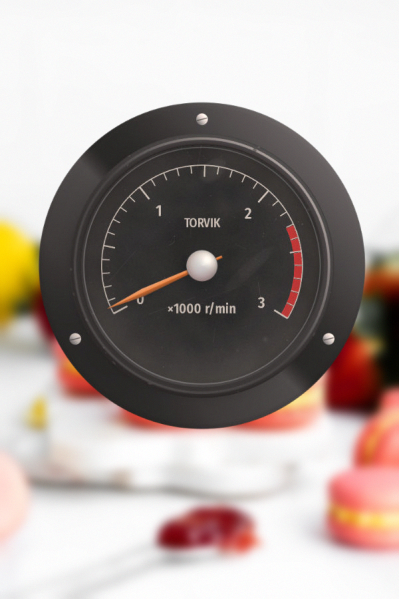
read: 50 rpm
